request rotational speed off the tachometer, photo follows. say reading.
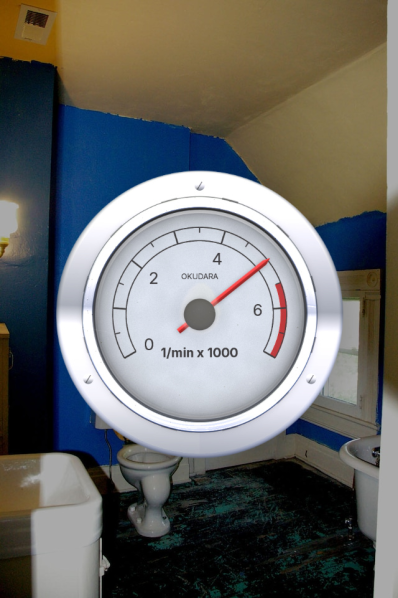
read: 5000 rpm
